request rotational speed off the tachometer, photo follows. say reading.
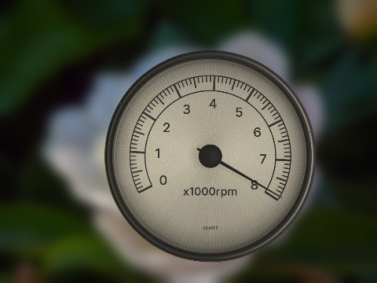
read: 7900 rpm
